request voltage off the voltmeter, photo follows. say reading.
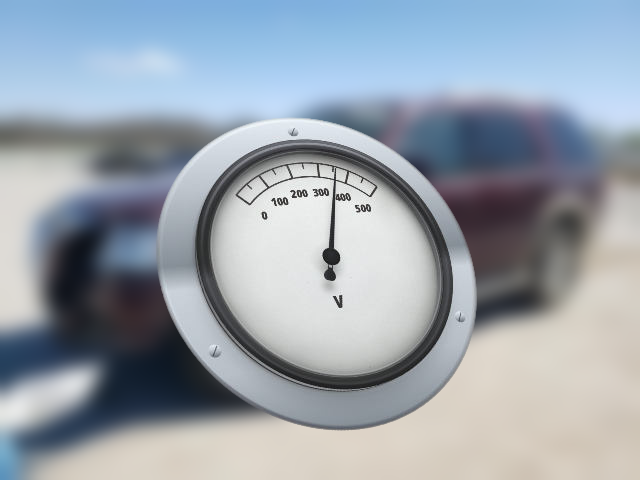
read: 350 V
